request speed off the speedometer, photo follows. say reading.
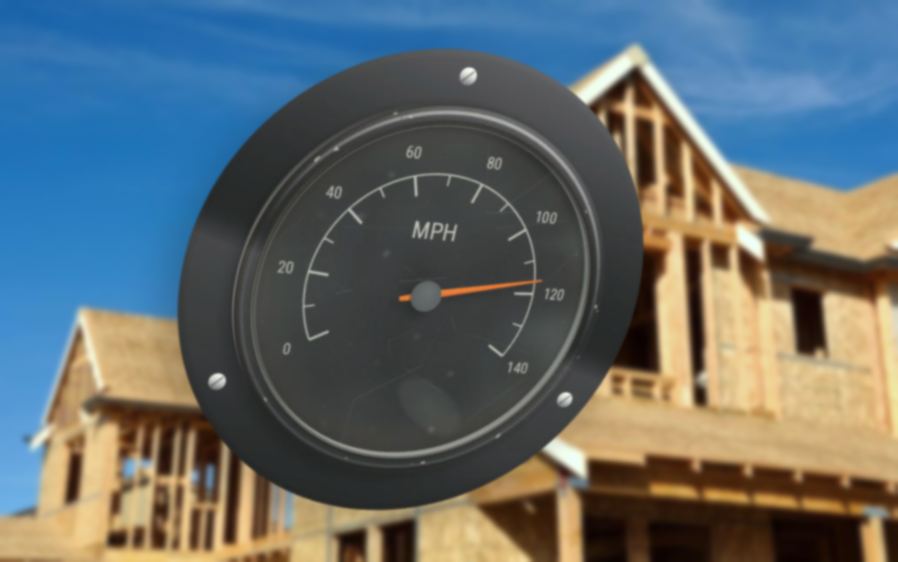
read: 115 mph
